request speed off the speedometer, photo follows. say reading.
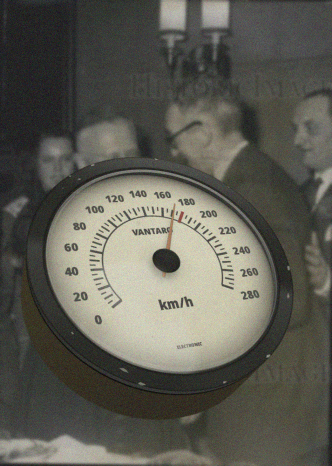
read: 170 km/h
